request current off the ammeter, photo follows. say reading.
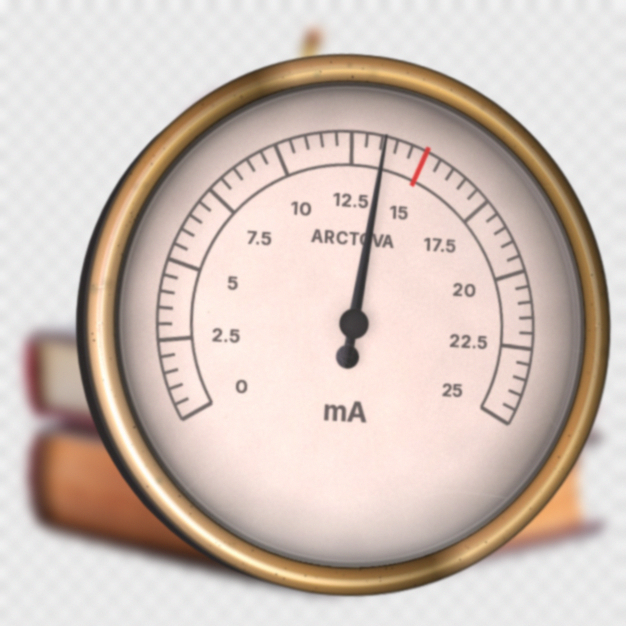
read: 13.5 mA
